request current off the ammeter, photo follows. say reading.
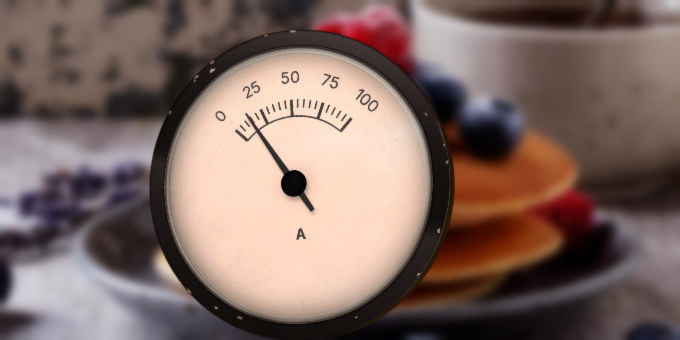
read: 15 A
